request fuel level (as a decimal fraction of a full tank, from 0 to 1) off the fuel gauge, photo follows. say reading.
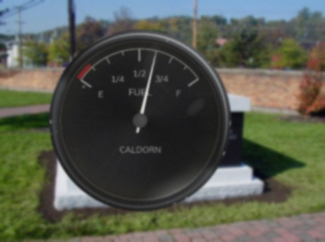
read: 0.625
